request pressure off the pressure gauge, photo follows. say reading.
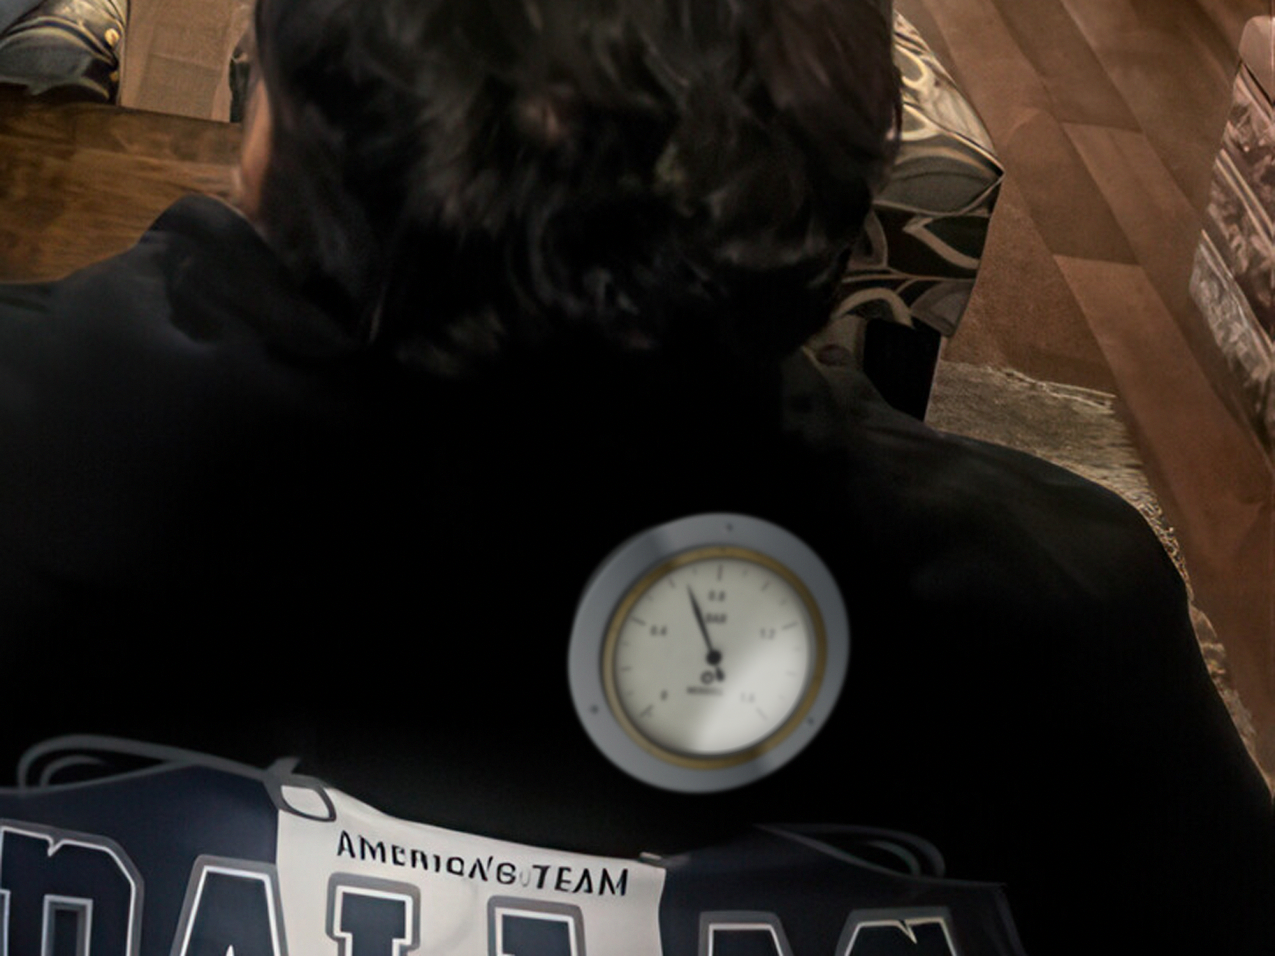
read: 0.65 bar
